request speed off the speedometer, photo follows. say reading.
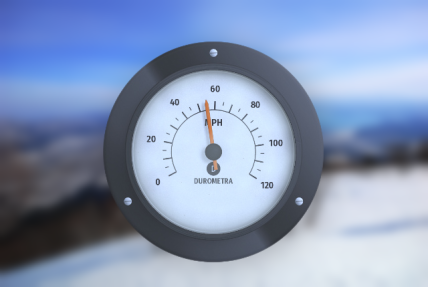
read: 55 mph
